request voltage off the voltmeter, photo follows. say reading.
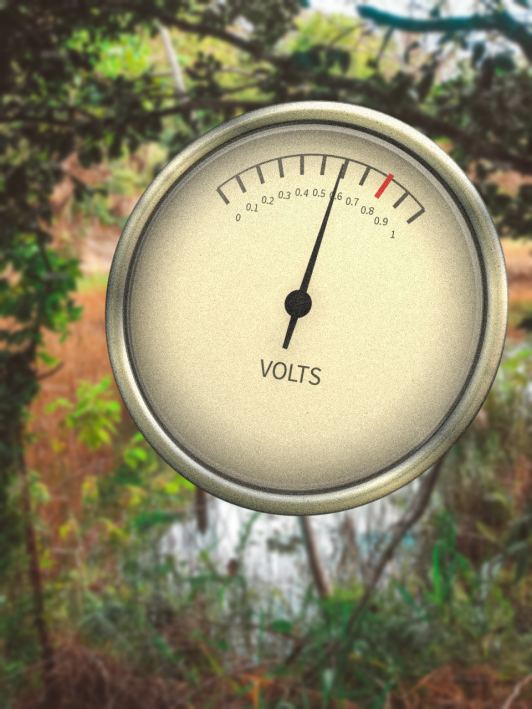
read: 0.6 V
